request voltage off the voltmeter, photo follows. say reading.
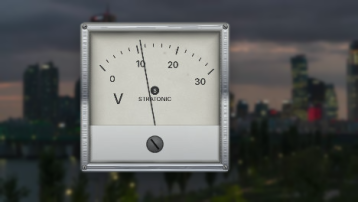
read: 11 V
